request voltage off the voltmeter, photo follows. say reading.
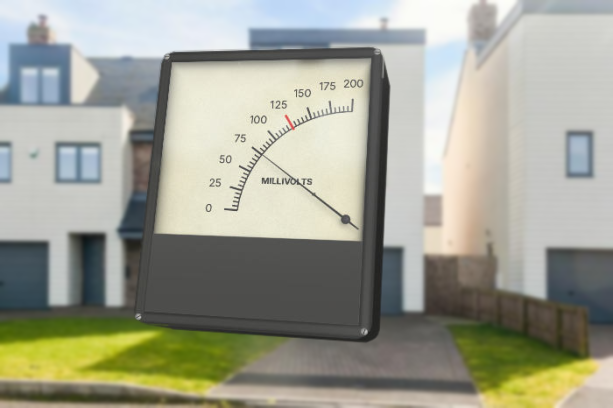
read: 75 mV
